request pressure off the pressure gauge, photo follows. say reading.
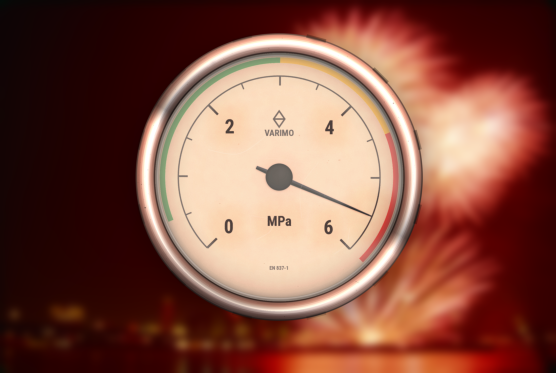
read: 5.5 MPa
